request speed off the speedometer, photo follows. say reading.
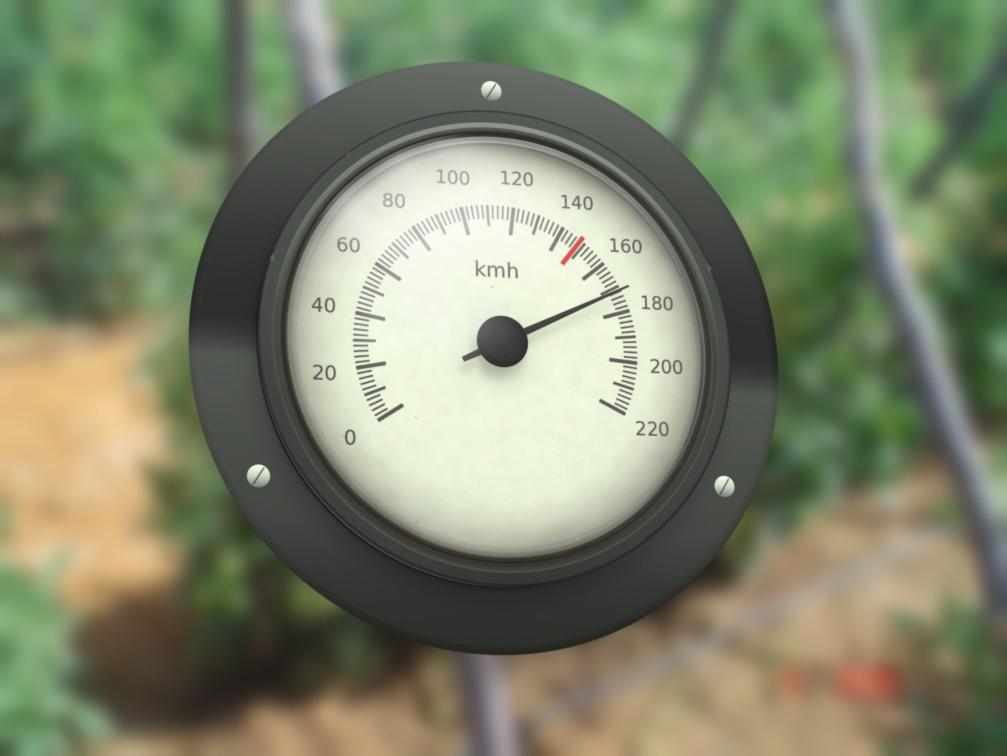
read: 172 km/h
